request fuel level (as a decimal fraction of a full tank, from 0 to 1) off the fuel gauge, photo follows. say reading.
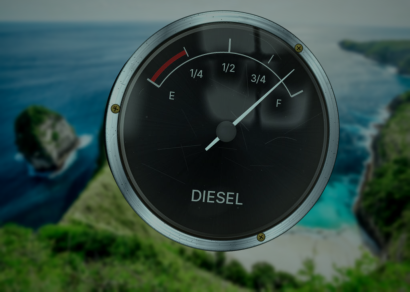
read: 0.875
